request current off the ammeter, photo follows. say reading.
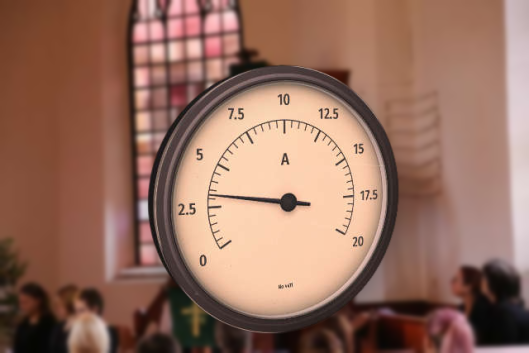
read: 3.25 A
